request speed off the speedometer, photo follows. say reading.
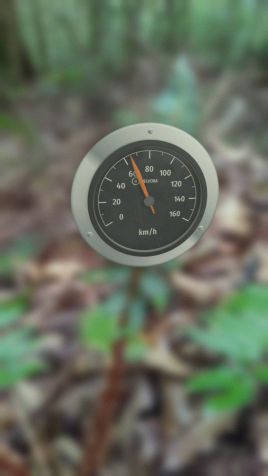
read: 65 km/h
